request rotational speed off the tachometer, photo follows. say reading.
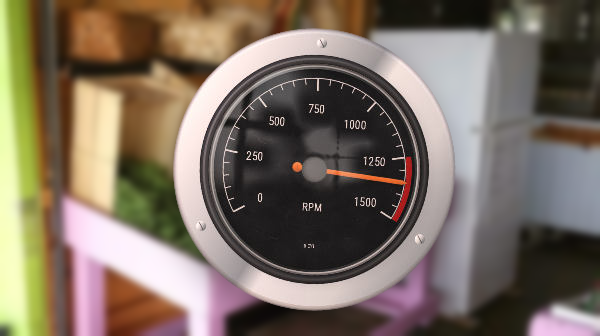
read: 1350 rpm
